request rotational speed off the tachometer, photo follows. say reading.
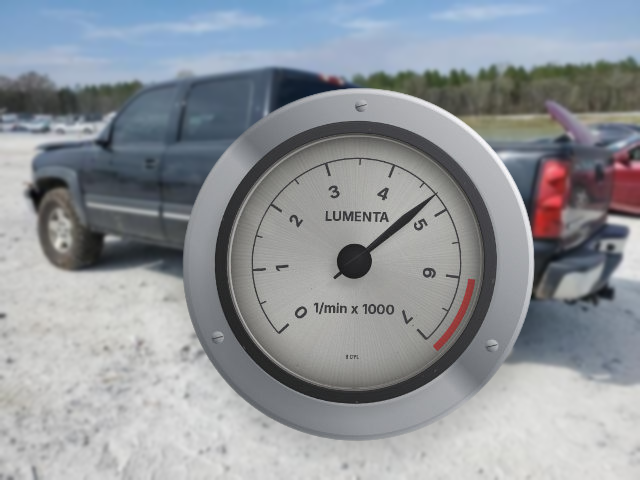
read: 4750 rpm
